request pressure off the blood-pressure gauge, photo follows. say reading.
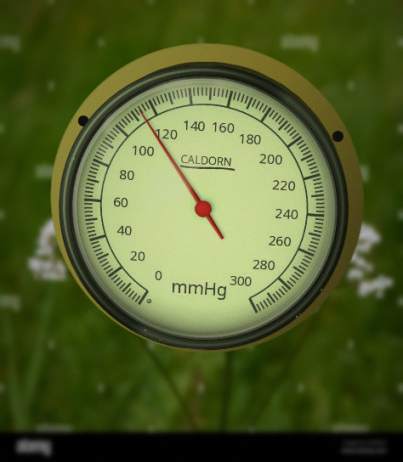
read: 114 mmHg
